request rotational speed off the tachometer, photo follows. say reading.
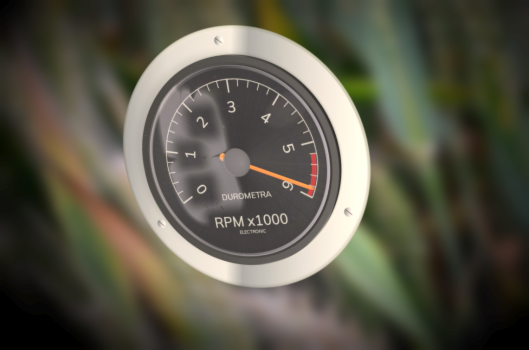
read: 5800 rpm
